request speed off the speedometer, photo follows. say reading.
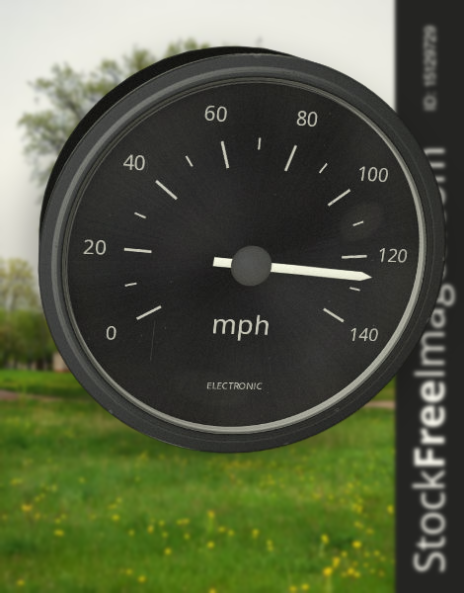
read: 125 mph
